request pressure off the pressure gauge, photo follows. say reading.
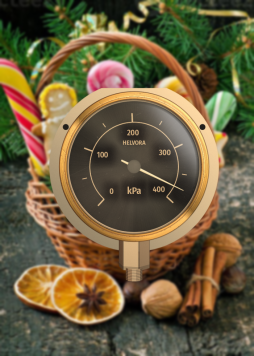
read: 375 kPa
